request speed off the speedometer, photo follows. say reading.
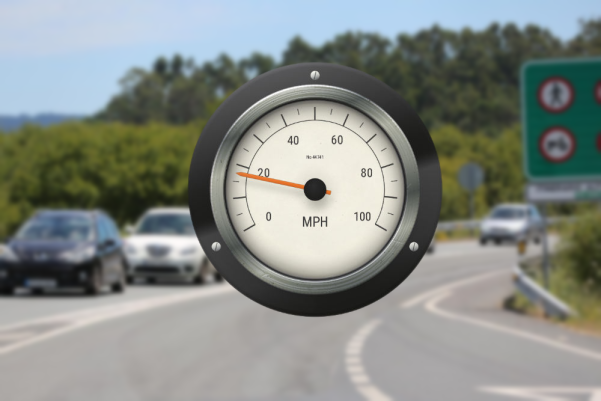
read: 17.5 mph
